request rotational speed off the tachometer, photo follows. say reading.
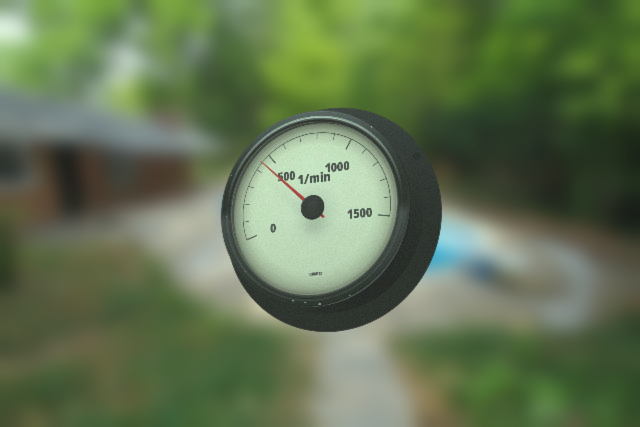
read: 450 rpm
